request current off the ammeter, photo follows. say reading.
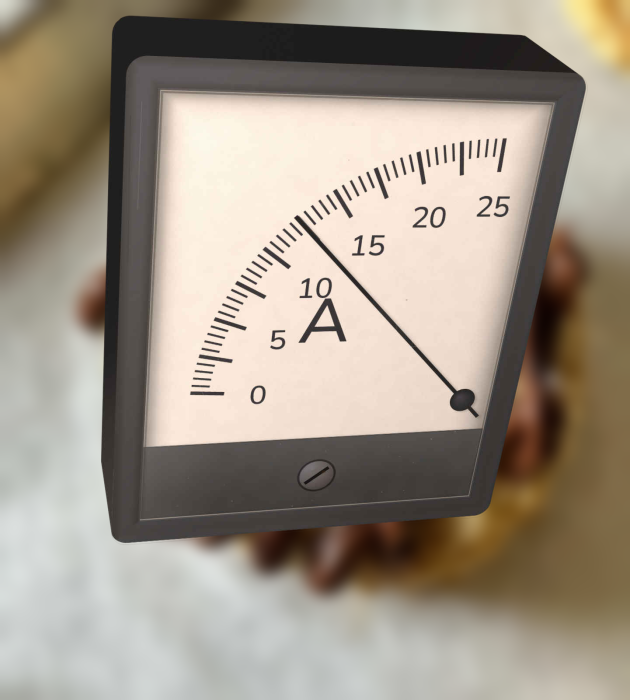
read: 12.5 A
